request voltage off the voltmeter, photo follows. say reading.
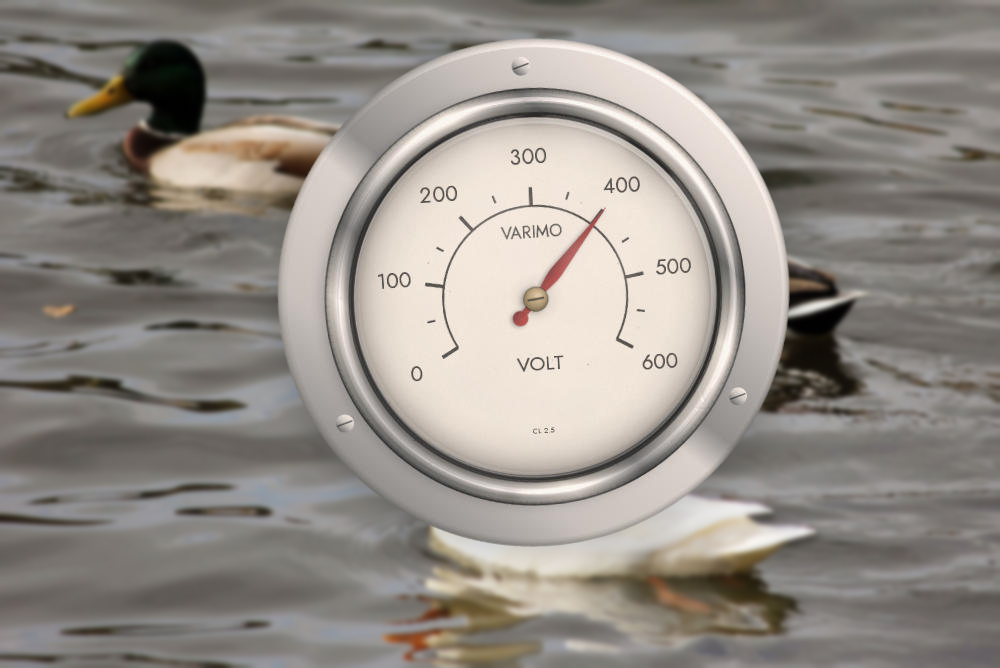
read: 400 V
